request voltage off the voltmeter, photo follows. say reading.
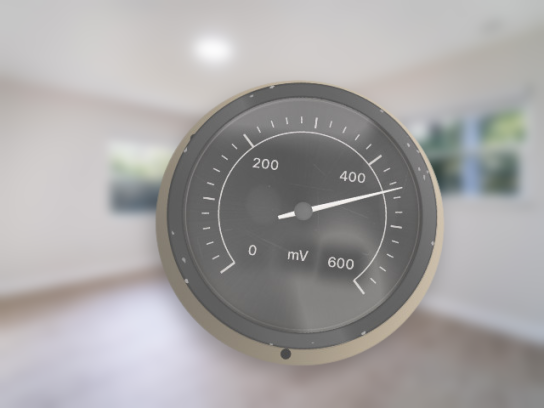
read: 450 mV
